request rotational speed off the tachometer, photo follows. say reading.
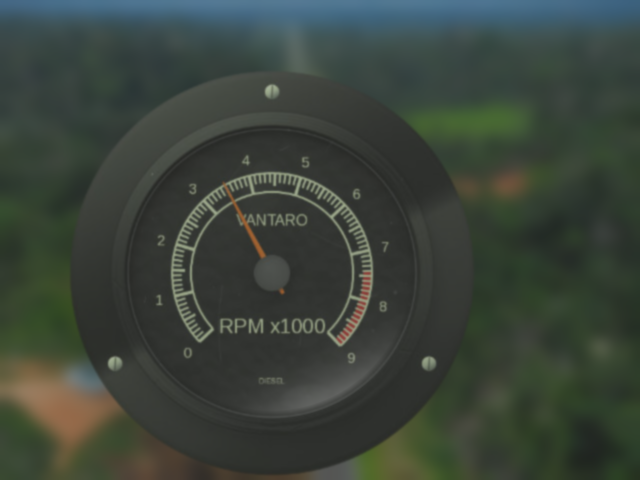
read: 3500 rpm
